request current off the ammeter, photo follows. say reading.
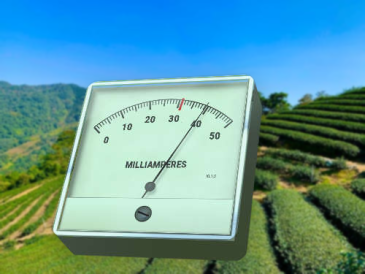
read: 40 mA
